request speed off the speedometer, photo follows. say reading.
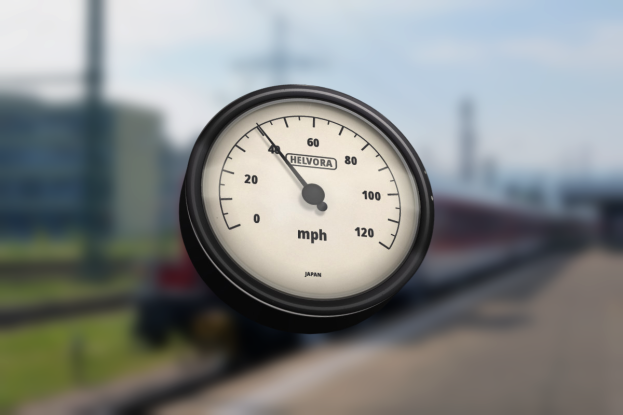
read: 40 mph
